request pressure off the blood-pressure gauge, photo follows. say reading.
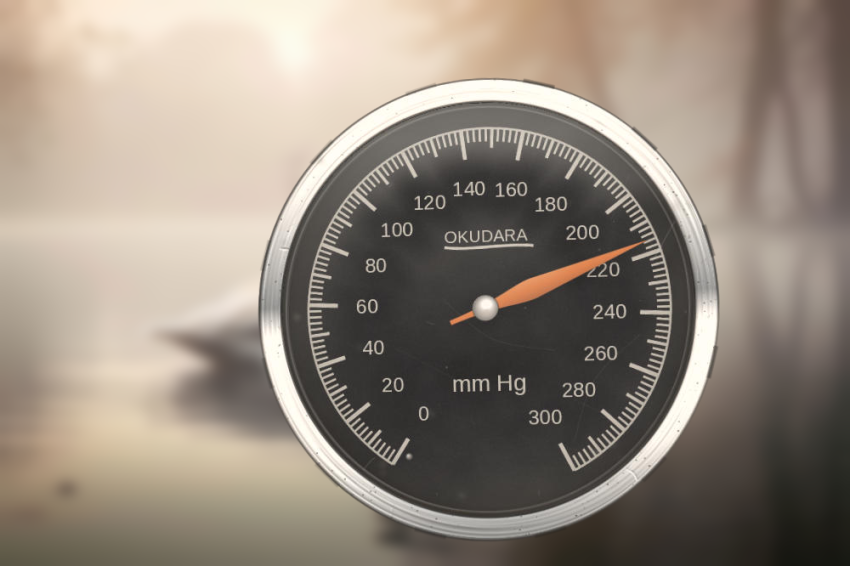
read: 216 mmHg
